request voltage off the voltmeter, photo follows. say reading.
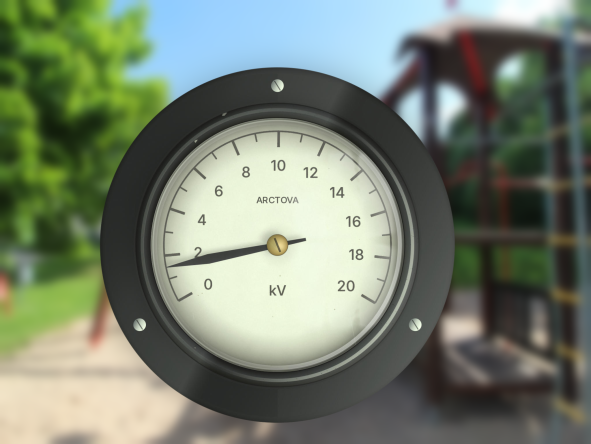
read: 1.5 kV
